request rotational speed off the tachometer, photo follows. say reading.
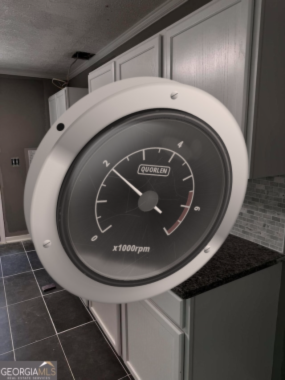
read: 2000 rpm
